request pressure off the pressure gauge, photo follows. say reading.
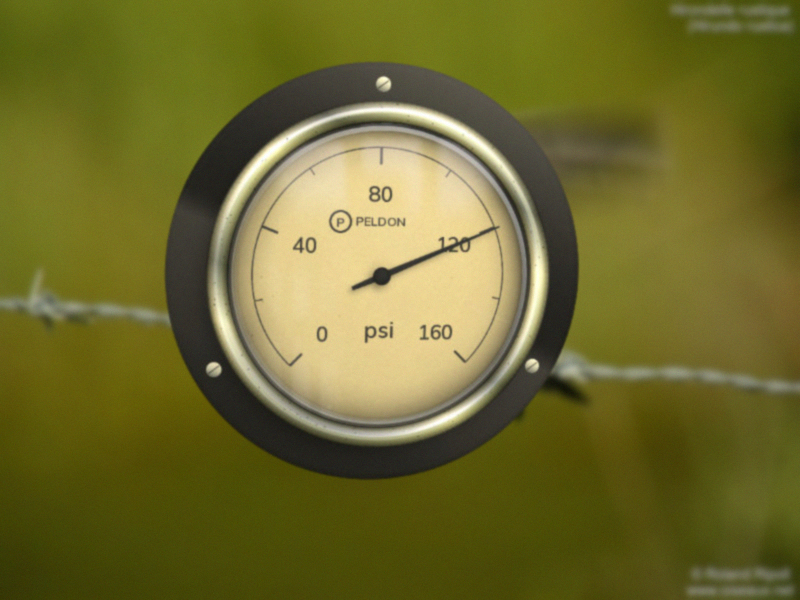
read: 120 psi
